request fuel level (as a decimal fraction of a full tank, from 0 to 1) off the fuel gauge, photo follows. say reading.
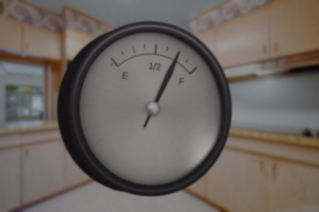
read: 0.75
